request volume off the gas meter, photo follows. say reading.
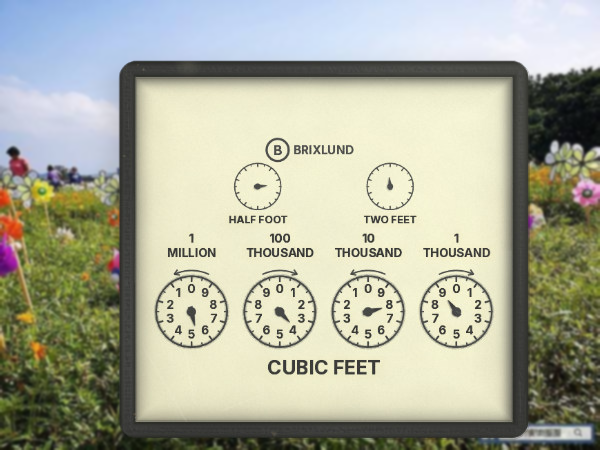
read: 537900 ft³
